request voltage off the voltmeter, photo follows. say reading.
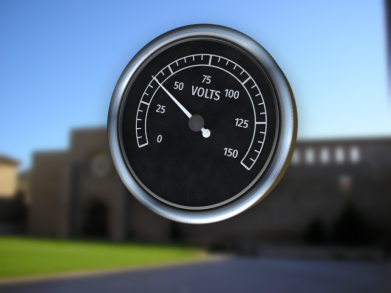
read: 40 V
